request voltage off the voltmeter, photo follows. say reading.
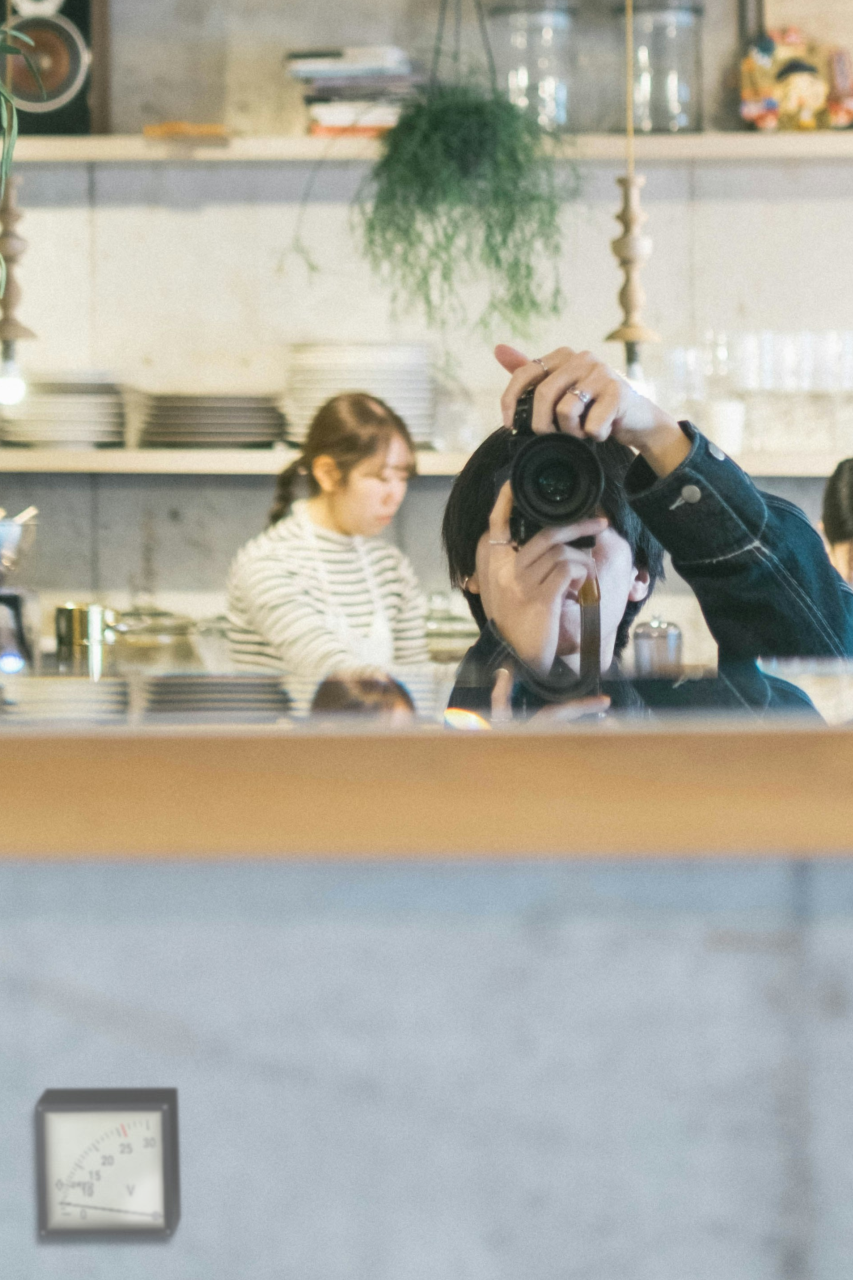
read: 5 V
